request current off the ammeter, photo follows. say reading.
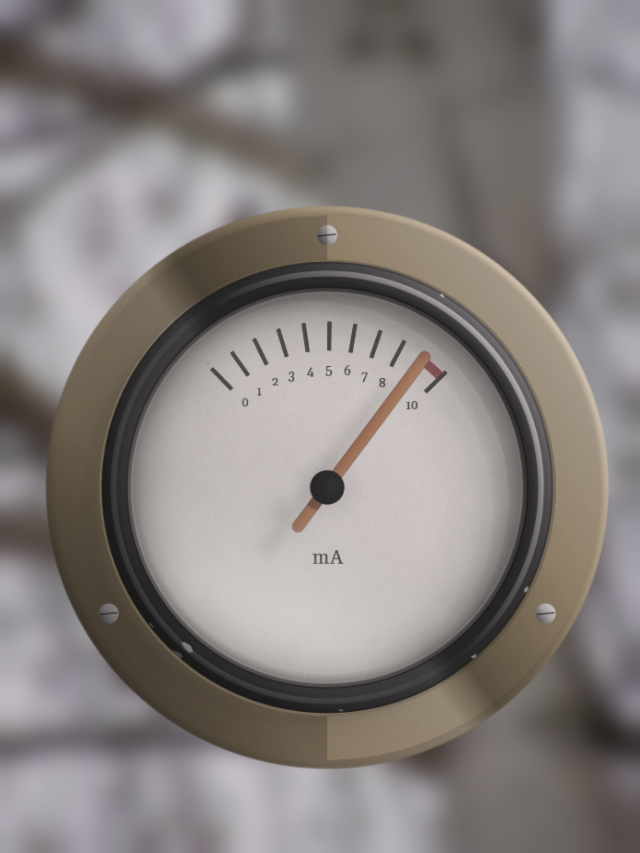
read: 9 mA
